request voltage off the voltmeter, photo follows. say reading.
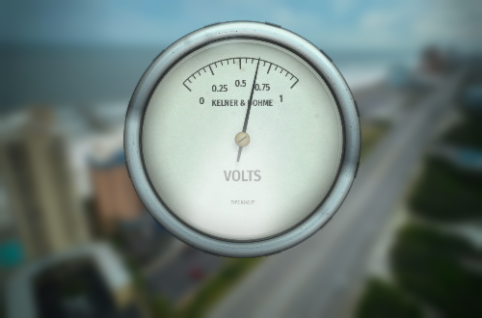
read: 0.65 V
